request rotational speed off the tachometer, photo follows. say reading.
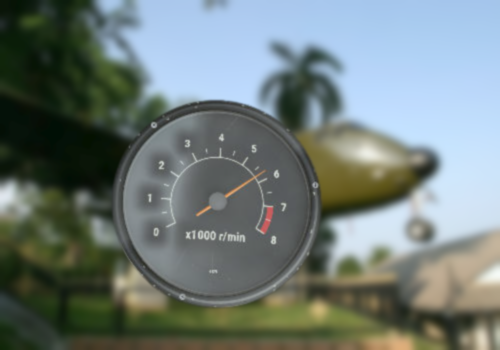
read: 5750 rpm
